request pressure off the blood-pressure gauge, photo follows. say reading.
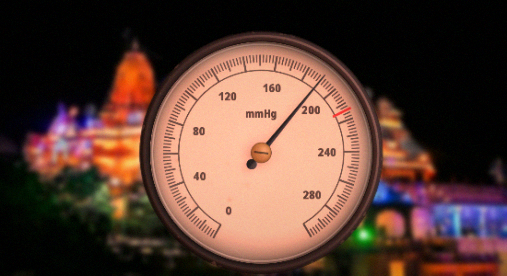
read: 190 mmHg
